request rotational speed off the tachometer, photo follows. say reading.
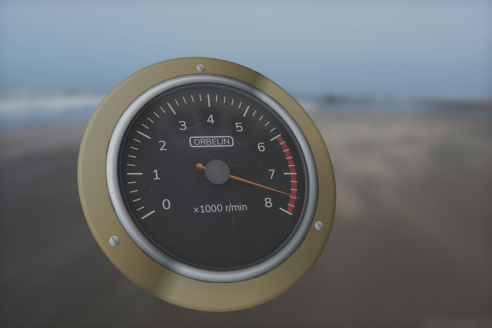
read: 7600 rpm
